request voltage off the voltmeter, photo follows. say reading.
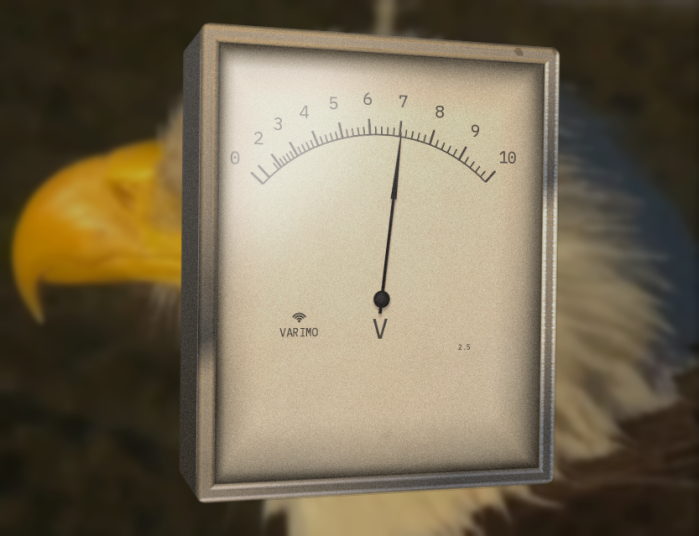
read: 7 V
